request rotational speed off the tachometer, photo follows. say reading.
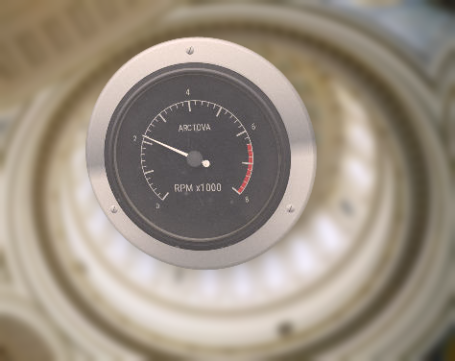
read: 2200 rpm
